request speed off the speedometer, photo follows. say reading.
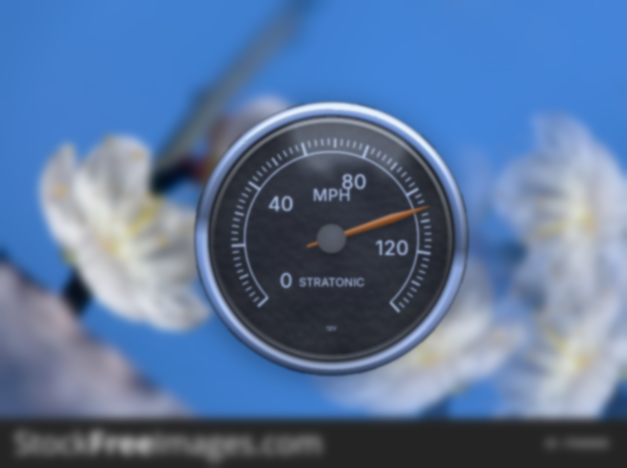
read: 106 mph
